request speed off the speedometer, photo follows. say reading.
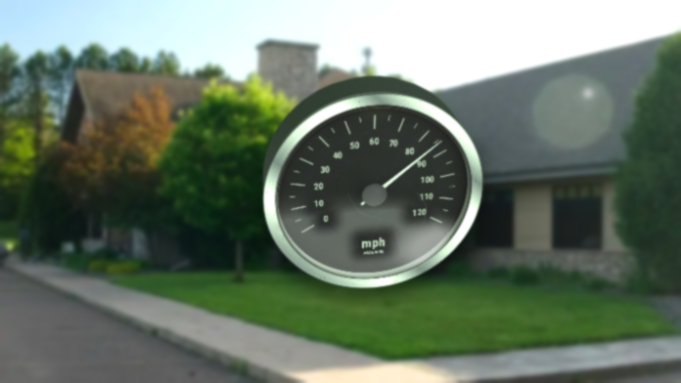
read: 85 mph
